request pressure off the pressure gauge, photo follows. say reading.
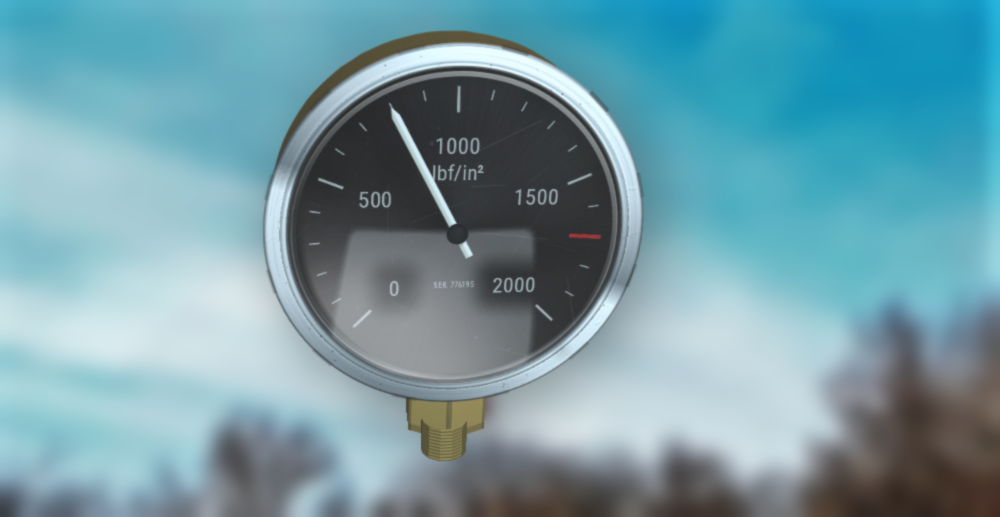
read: 800 psi
